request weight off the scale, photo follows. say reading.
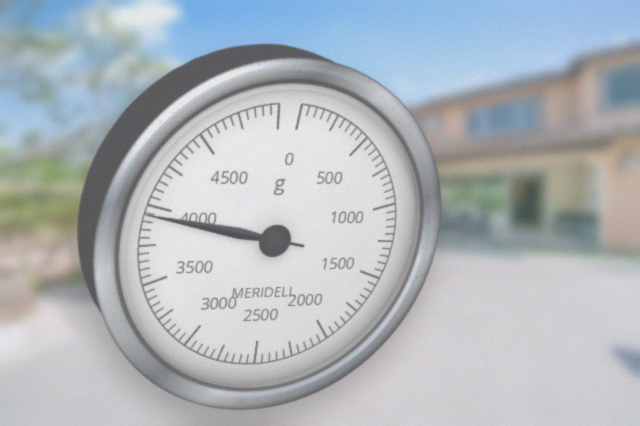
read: 3950 g
